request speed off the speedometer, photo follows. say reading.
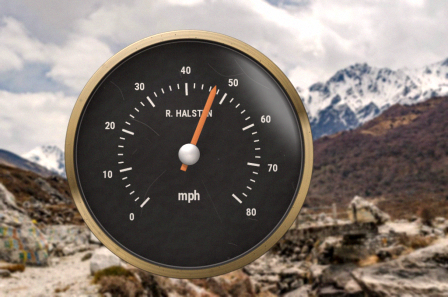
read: 47 mph
